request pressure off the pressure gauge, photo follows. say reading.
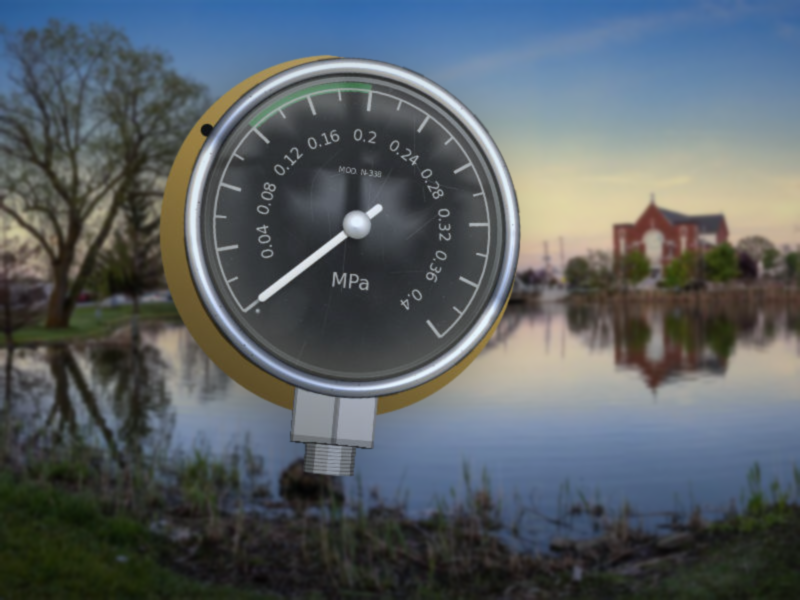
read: 0 MPa
